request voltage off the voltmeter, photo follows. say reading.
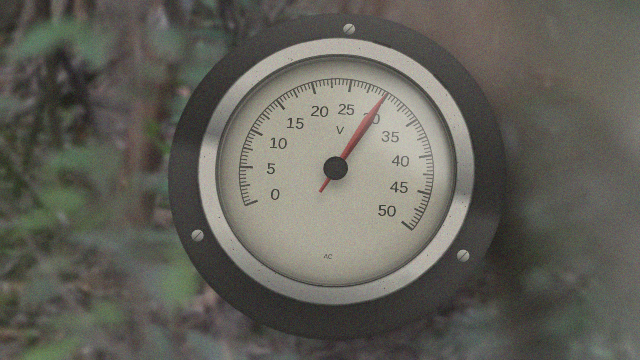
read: 30 V
